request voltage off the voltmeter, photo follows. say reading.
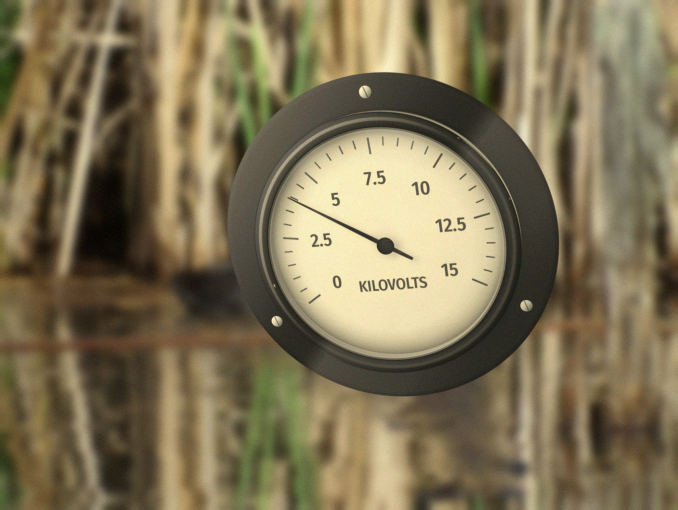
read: 4 kV
